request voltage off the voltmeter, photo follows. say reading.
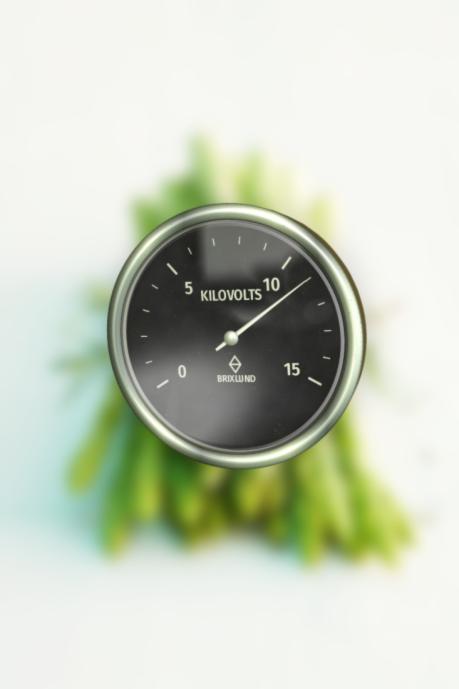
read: 11 kV
